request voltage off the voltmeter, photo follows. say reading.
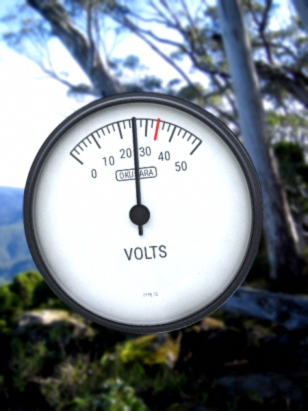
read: 26 V
